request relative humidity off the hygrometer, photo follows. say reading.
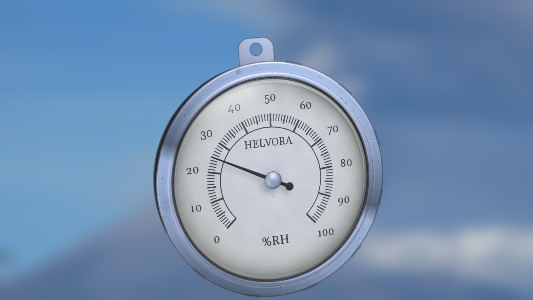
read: 25 %
